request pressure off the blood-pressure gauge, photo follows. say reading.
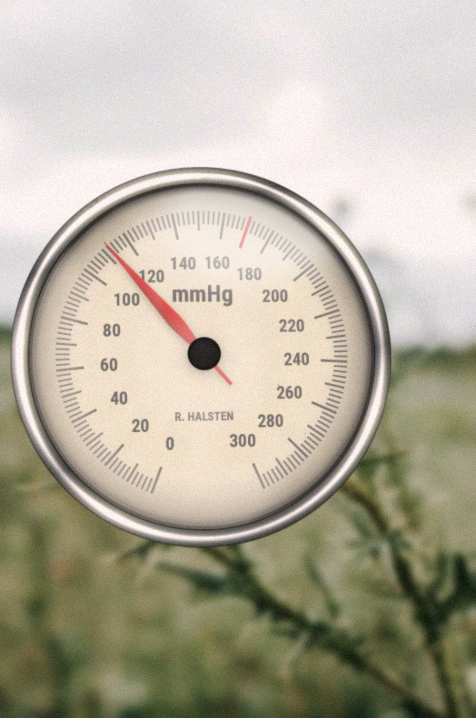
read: 112 mmHg
